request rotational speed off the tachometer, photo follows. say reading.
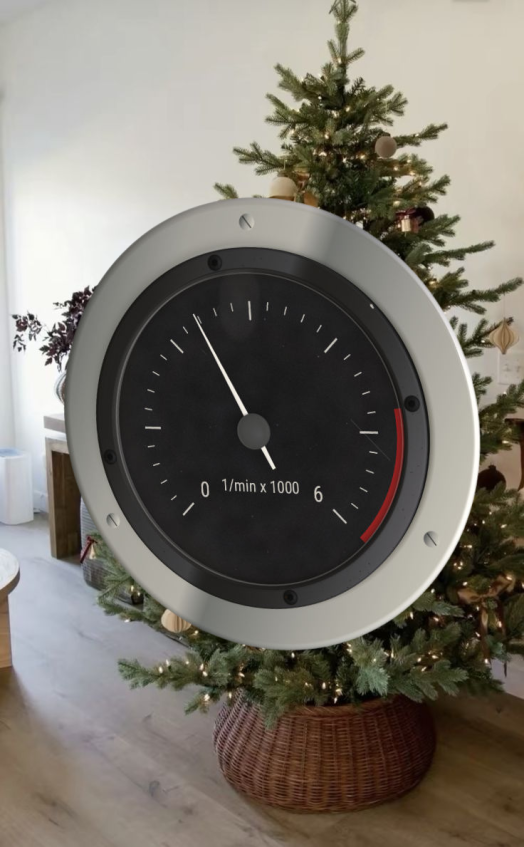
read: 2400 rpm
